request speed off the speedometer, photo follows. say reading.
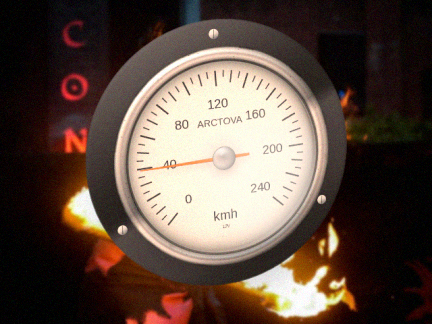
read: 40 km/h
